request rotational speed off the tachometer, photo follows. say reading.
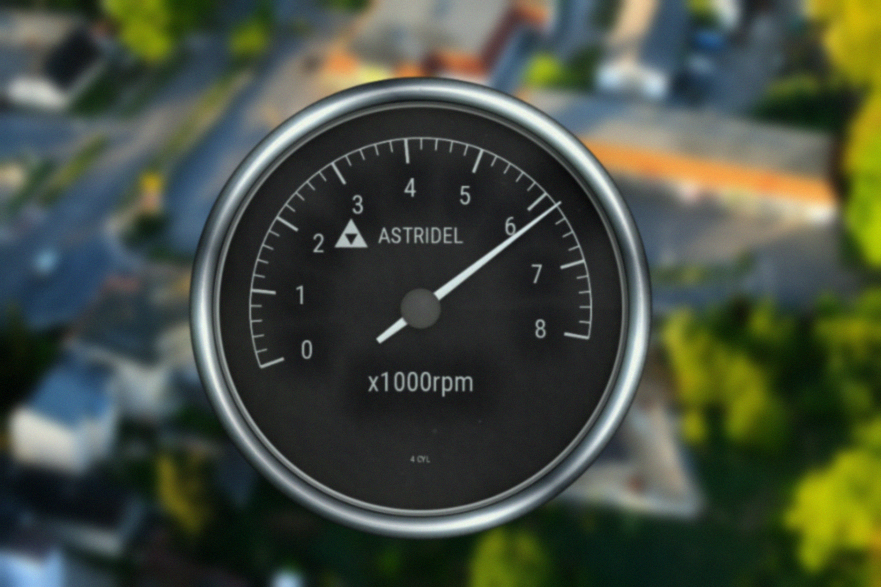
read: 6200 rpm
